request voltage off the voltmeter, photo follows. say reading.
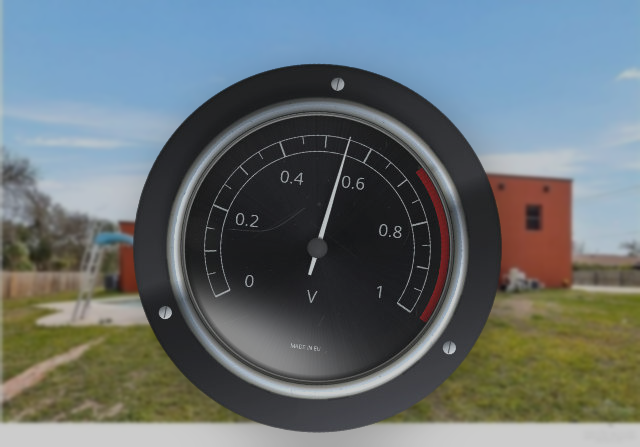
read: 0.55 V
